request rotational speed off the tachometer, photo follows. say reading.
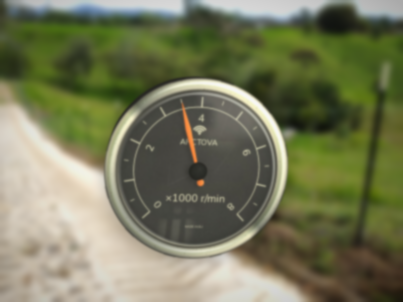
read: 3500 rpm
